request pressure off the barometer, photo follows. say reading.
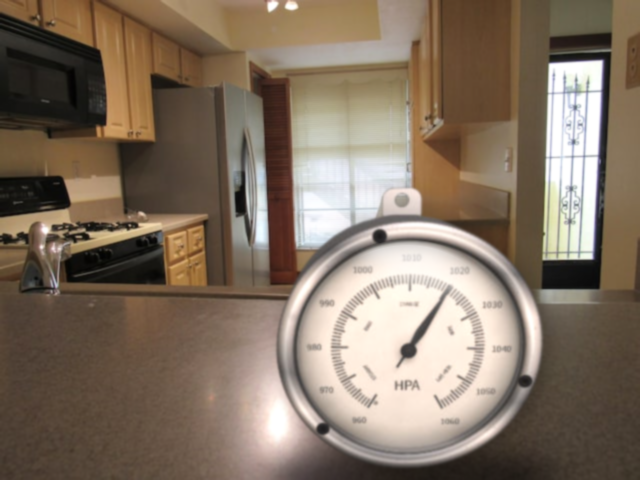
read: 1020 hPa
